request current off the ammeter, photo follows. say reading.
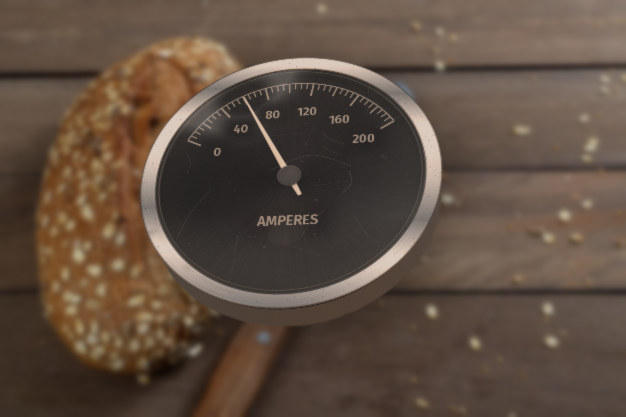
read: 60 A
